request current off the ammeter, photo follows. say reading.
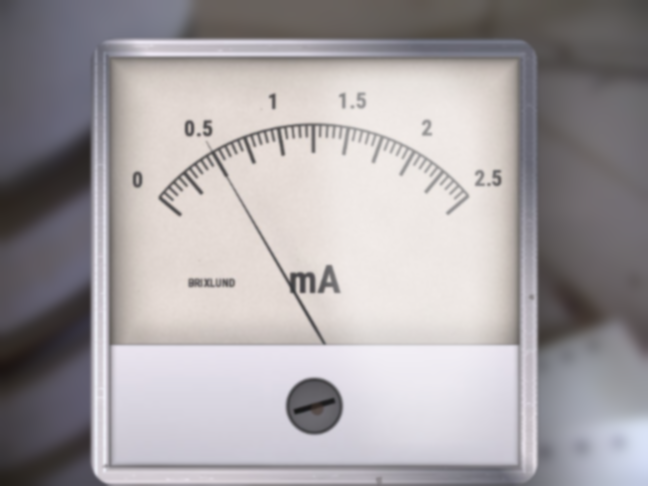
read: 0.5 mA
